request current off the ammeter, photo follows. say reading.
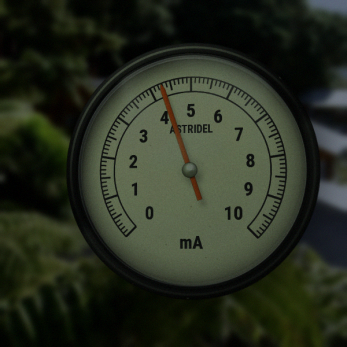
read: 4.3 mA
